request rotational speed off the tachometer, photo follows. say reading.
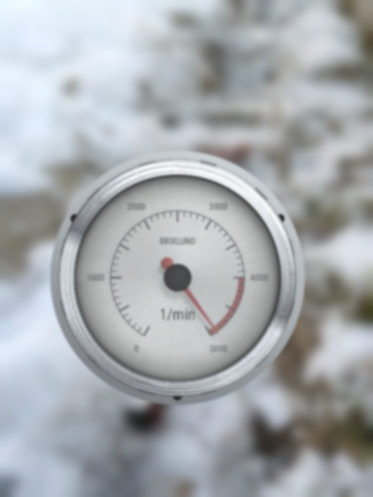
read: 4900 rpm
